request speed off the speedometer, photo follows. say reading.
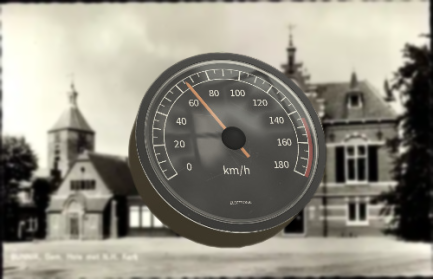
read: 65 km/h
